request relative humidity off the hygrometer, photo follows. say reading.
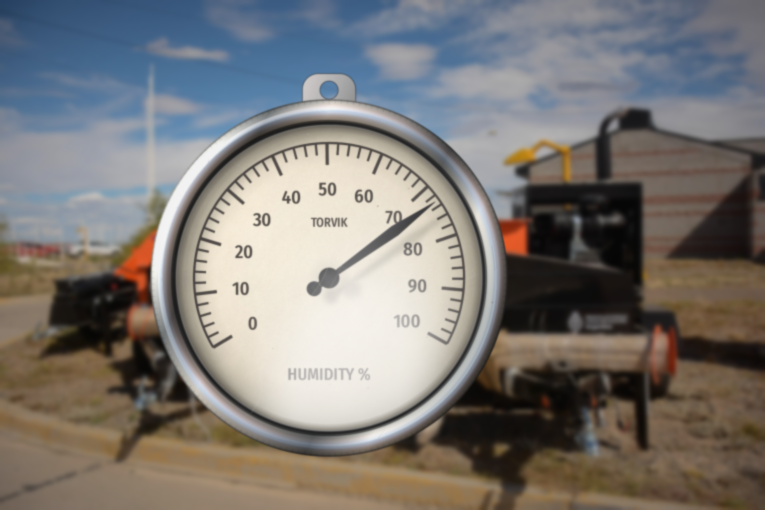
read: 73 %
